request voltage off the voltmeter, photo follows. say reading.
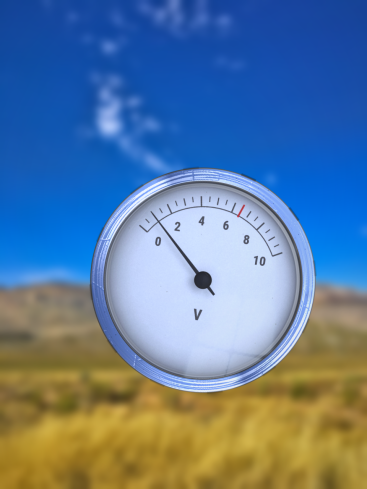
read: 1 V
